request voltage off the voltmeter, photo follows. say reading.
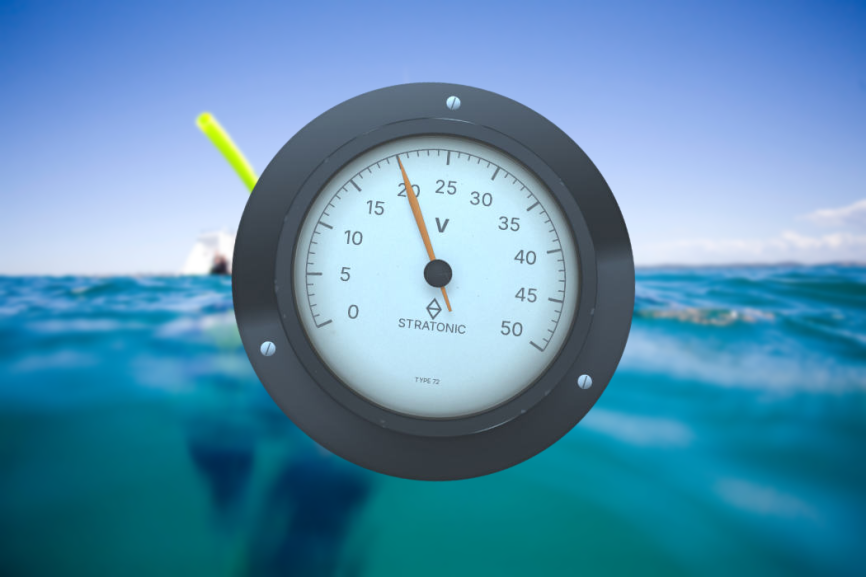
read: 20 V
